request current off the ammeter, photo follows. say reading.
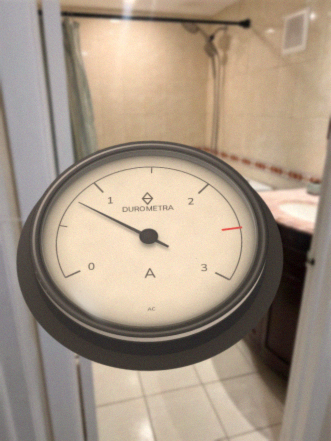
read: 0.75 A
